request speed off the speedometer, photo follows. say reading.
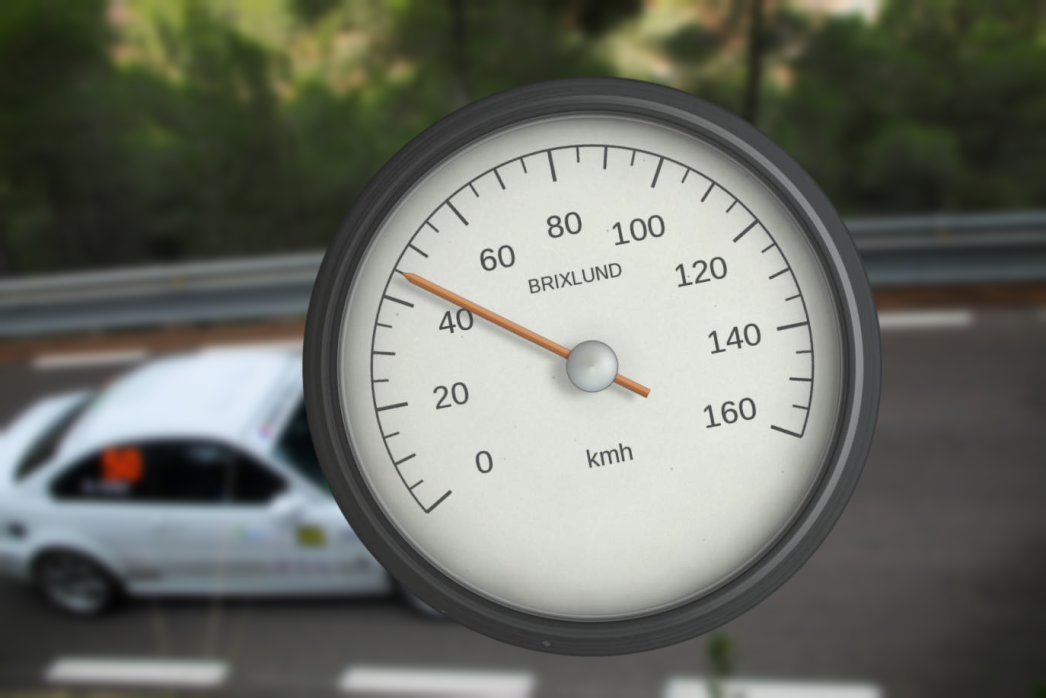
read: 45 km/h
